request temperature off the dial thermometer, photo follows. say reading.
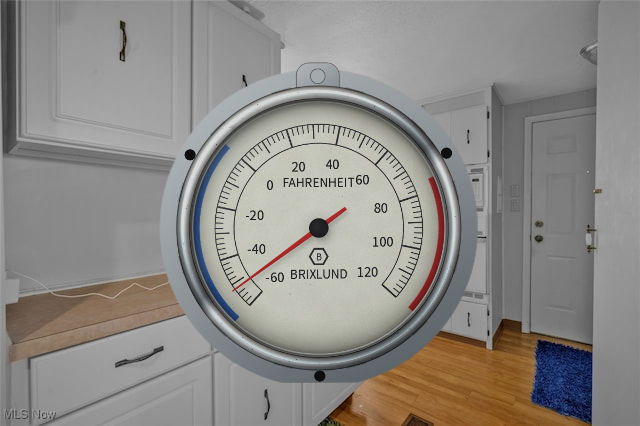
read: -52 °F
